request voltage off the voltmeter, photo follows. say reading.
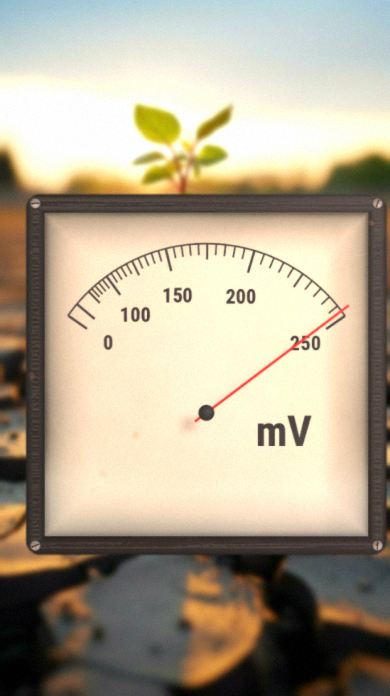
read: 247.5 mV
